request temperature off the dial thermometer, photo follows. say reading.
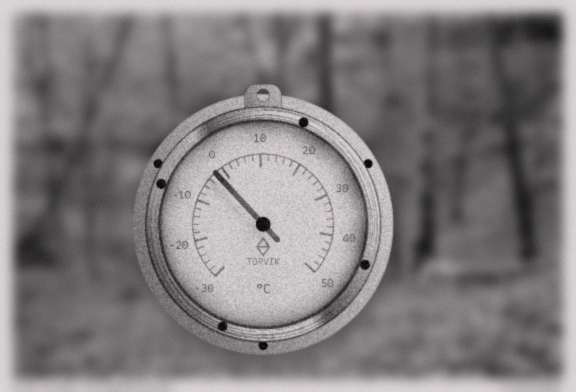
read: -2 °C
